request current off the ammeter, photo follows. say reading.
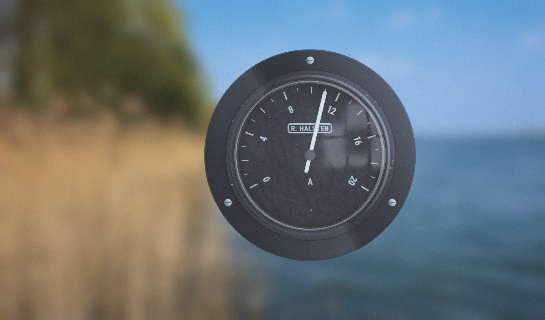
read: 11 A
